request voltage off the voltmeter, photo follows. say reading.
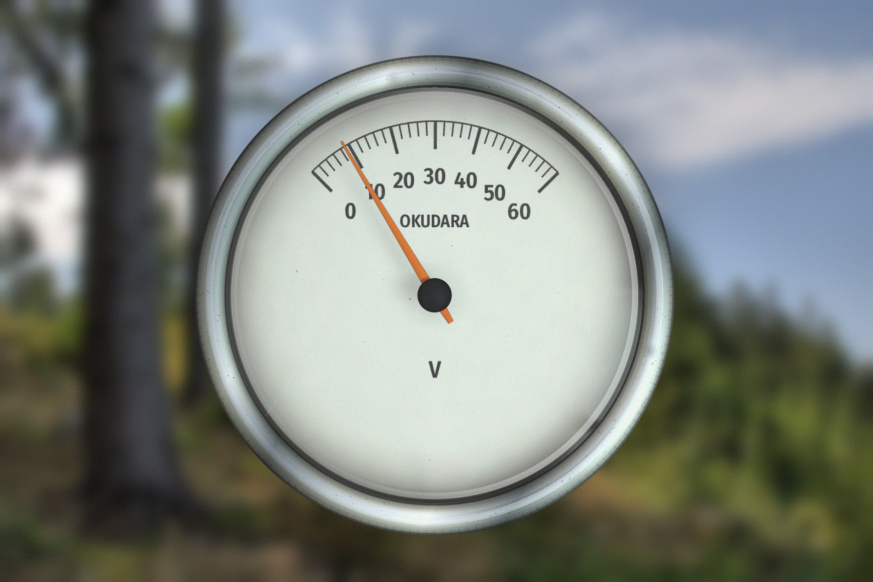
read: 9 V
